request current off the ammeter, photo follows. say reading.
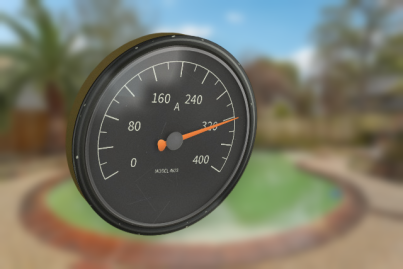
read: 320 A
